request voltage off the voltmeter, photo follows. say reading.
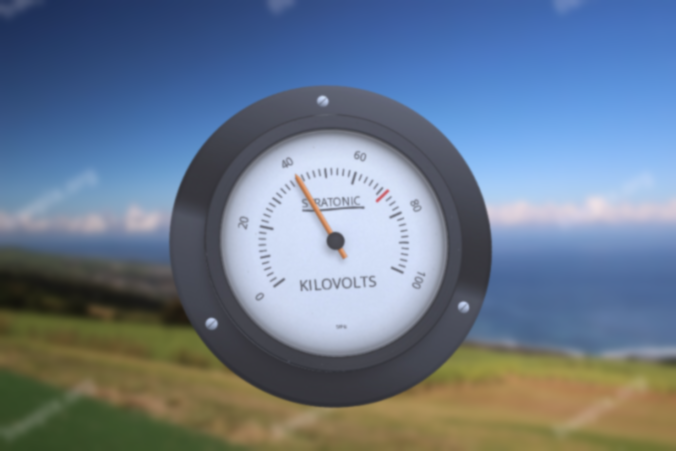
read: 40 kV
